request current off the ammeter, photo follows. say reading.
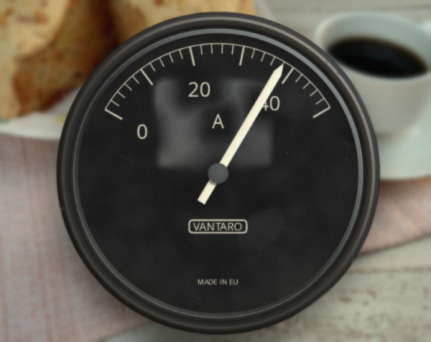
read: 38 A
